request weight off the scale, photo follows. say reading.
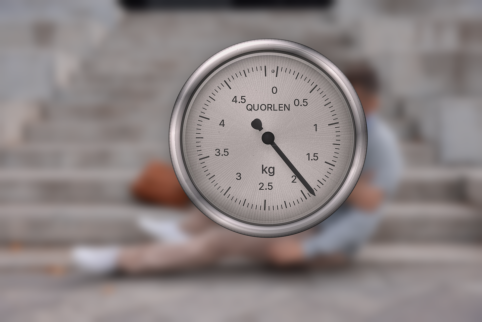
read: 1.9 kg
